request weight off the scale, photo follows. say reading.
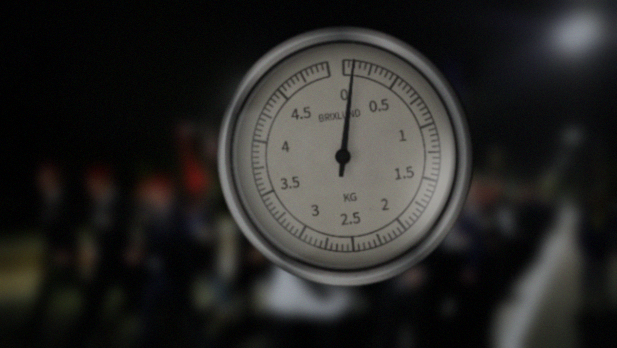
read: 0.1 kg
